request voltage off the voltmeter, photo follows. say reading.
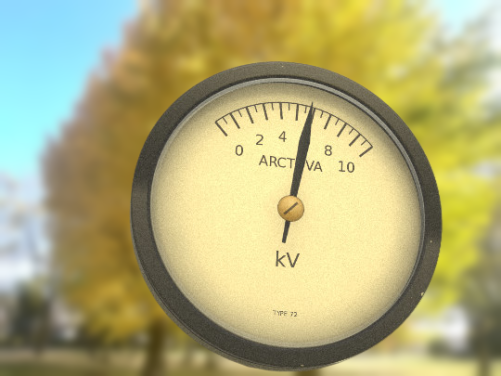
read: 5.75 kV
